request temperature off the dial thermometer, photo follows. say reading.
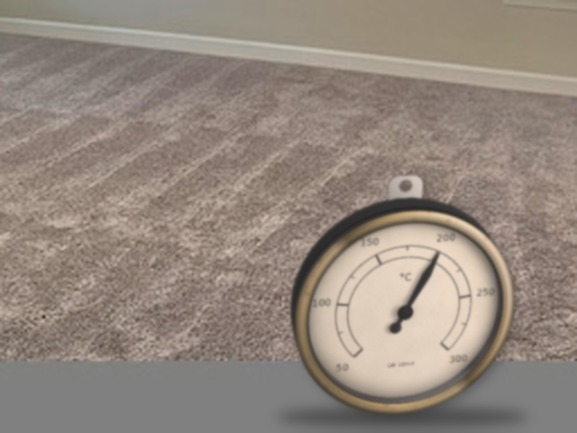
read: 200 °C
